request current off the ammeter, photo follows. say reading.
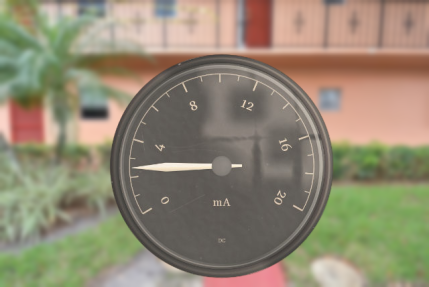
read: 2.5 mA
